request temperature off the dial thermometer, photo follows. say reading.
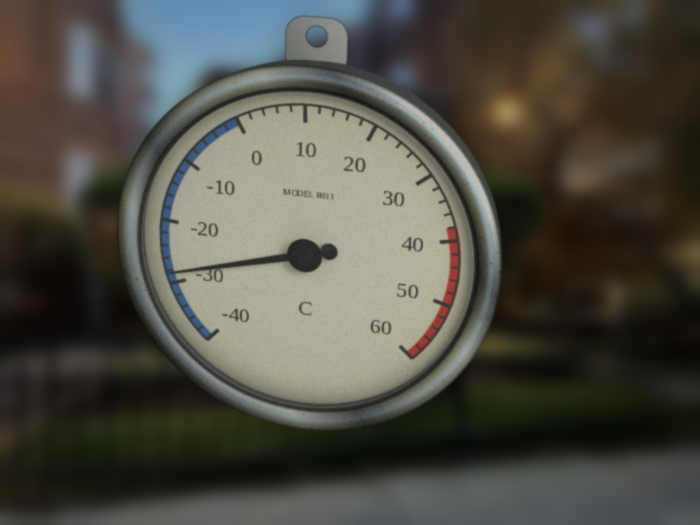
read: -28 °C
